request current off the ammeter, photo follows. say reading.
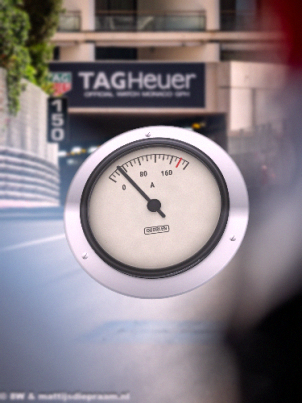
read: 30 A
